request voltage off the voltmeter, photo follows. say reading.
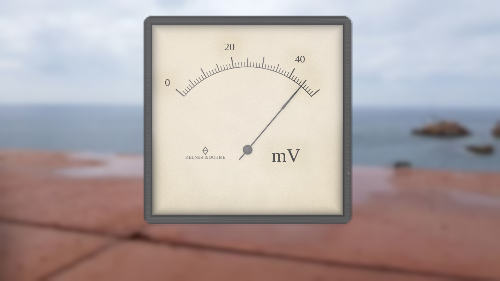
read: 45 mV
